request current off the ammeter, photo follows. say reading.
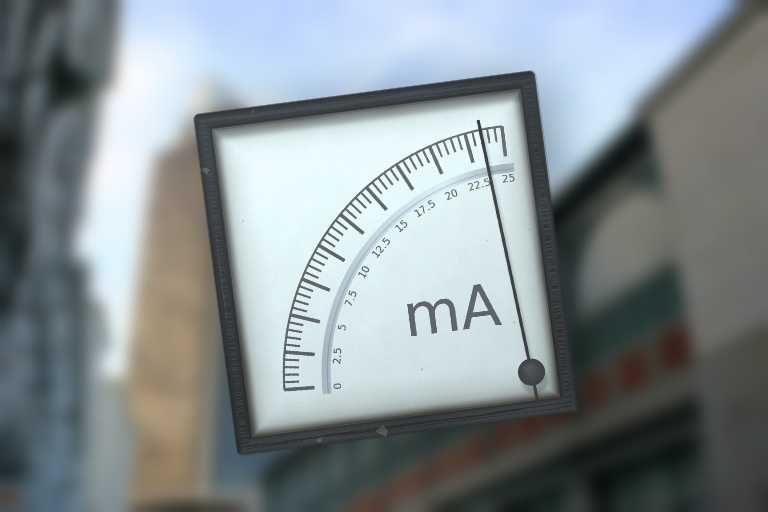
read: 23.5 mA
